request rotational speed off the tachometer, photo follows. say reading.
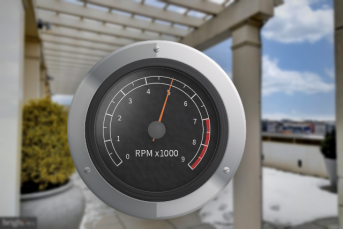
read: 5000 rpm
